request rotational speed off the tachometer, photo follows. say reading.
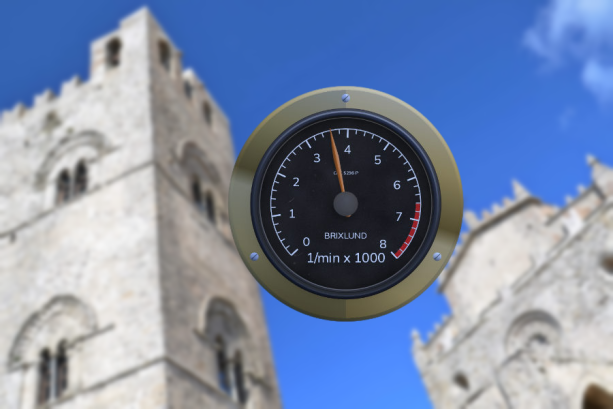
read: 3600 rpm
